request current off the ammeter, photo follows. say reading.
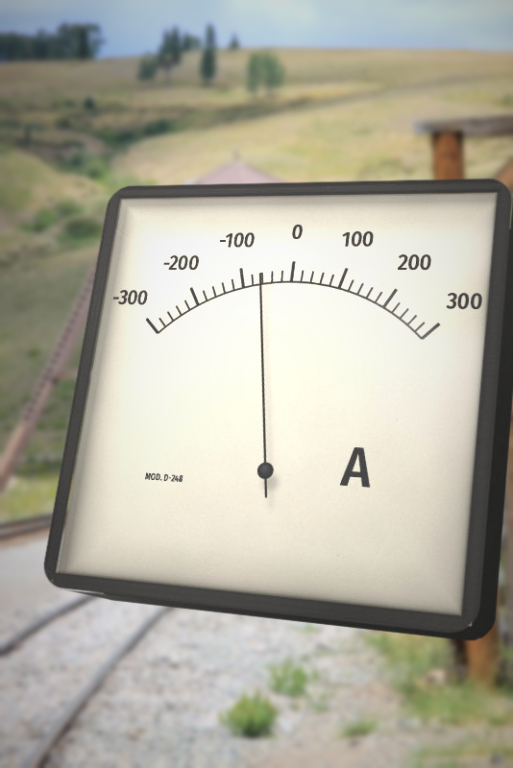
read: -60 A
